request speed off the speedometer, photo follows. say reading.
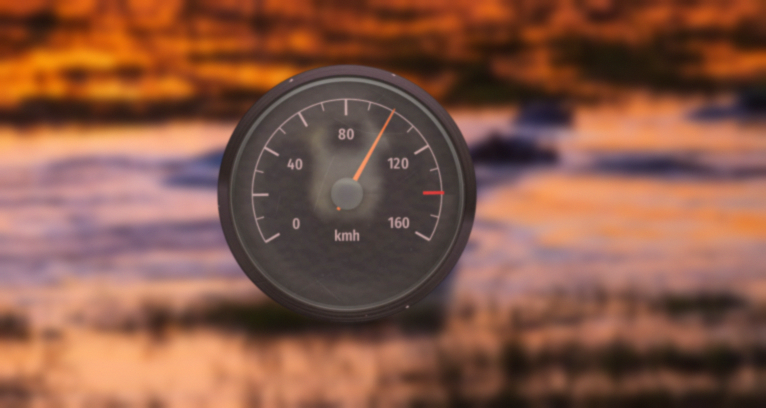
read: 100 km/h
